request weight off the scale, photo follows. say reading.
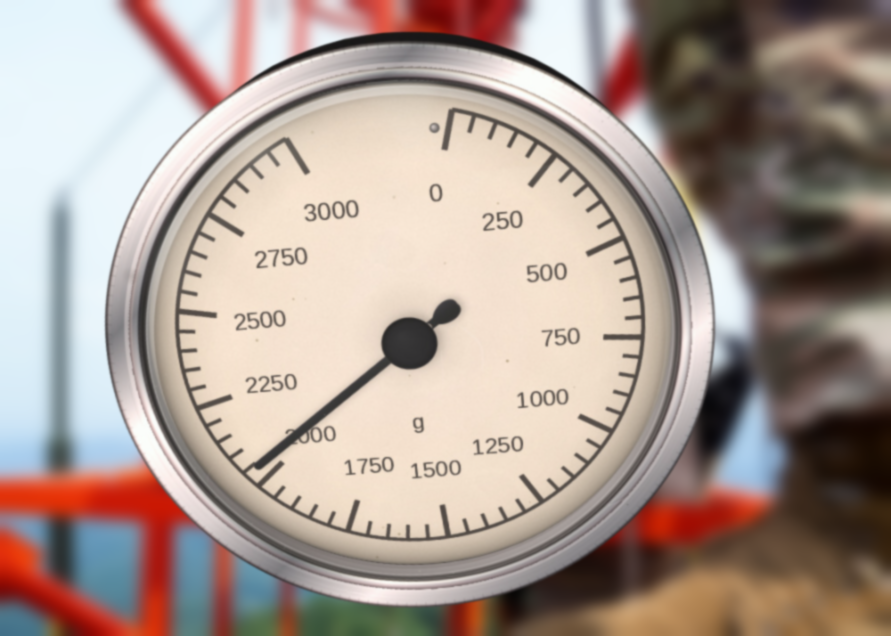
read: 2050 g
